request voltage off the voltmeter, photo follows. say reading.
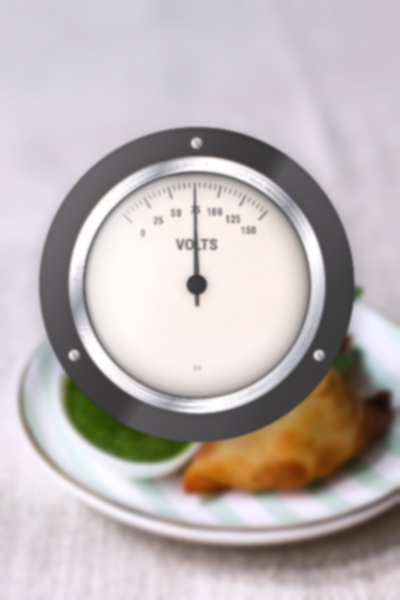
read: 75 V
